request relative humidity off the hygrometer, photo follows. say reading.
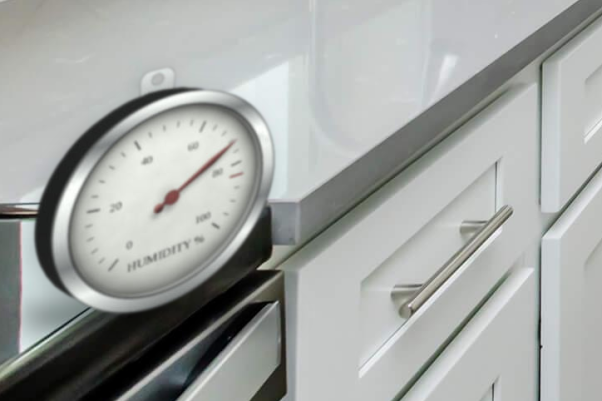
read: 72 %
